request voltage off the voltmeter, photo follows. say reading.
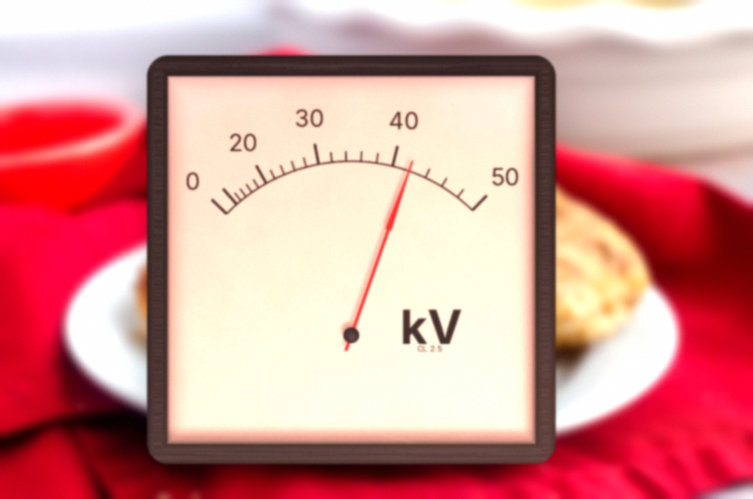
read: 42 kV
